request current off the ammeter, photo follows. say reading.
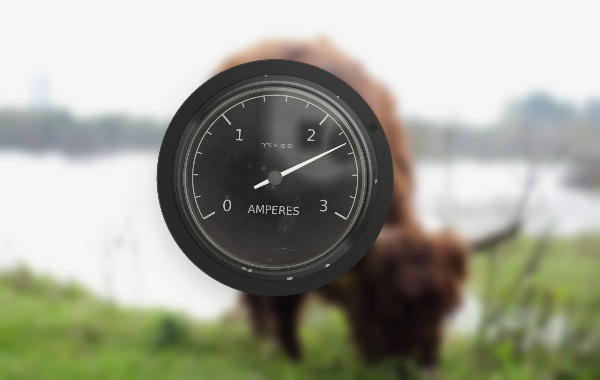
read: 2.3 A
